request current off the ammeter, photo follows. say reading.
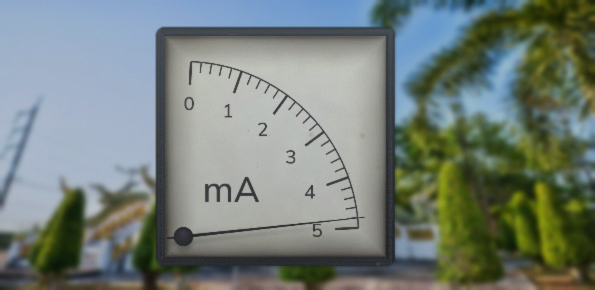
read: 4.8 mA
